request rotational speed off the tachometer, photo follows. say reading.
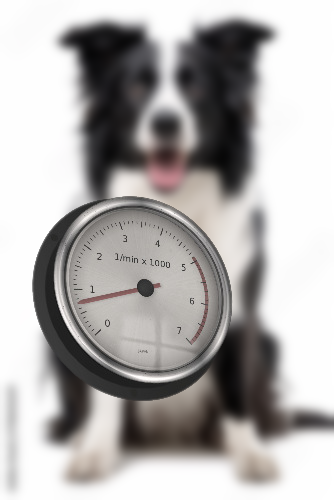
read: 700 rpm
